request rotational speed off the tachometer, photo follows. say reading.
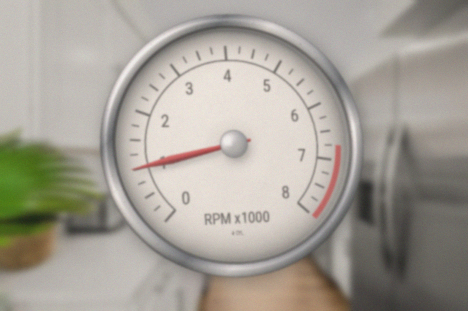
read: 1000 rpm
